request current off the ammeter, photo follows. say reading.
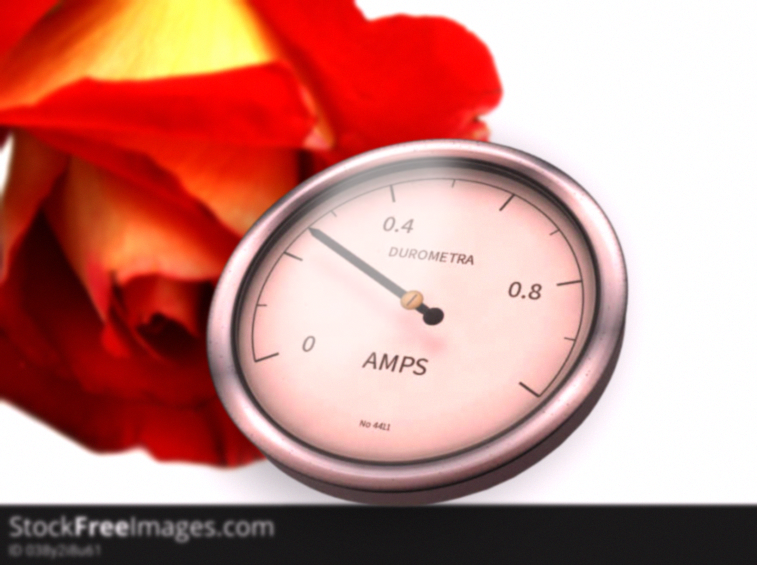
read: 0.25 A
